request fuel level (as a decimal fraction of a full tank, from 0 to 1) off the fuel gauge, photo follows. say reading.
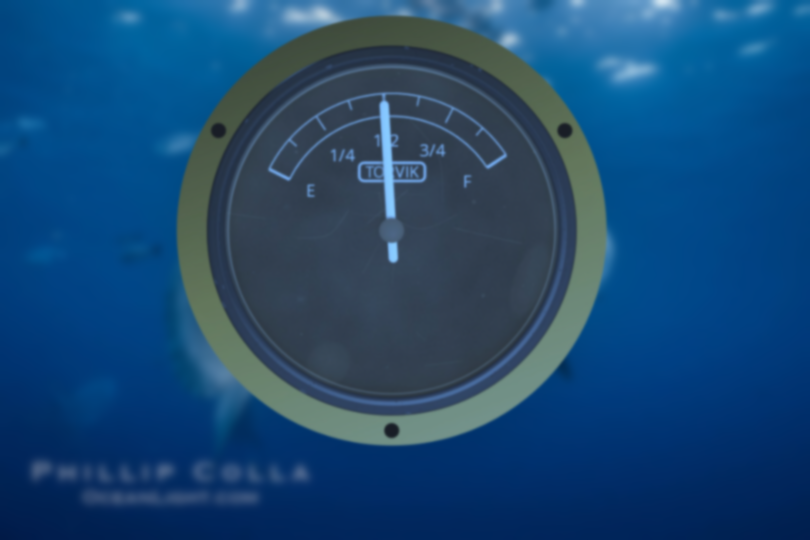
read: 0.5
